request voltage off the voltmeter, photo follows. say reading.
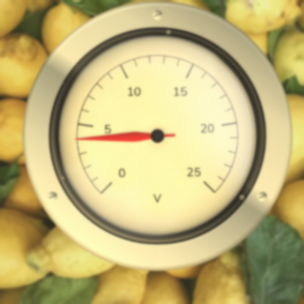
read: 4 V
